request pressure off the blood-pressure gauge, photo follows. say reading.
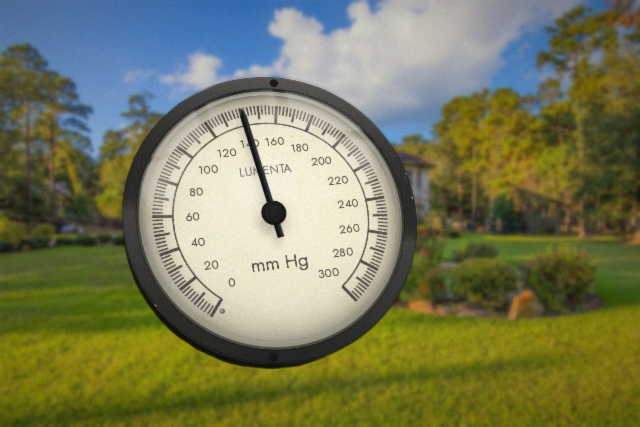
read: 140 mmHg
